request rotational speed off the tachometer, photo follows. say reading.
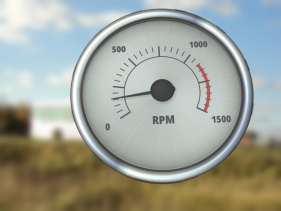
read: 150 rpm
